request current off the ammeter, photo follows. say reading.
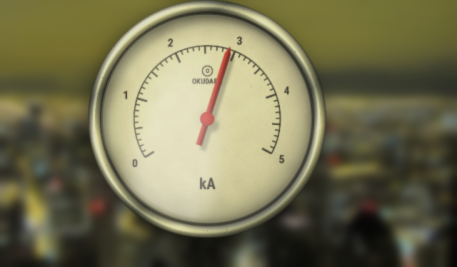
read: 2.9 kA
